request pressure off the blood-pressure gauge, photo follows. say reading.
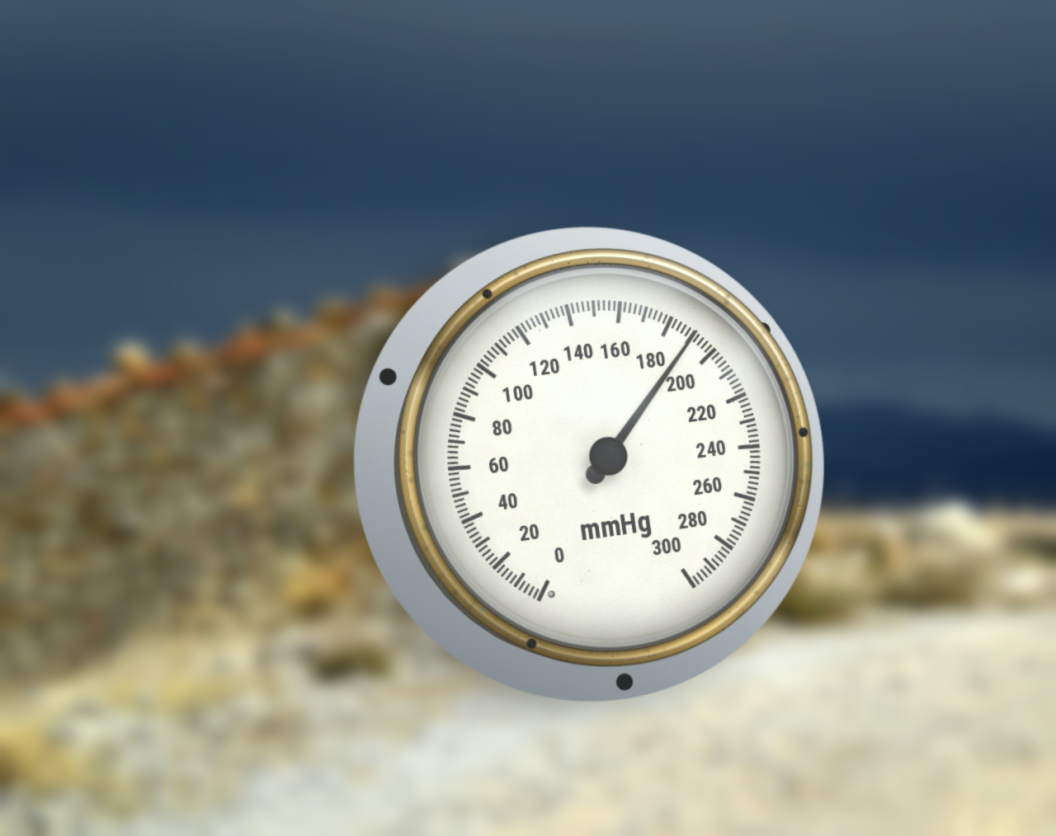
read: 190 mmHg
